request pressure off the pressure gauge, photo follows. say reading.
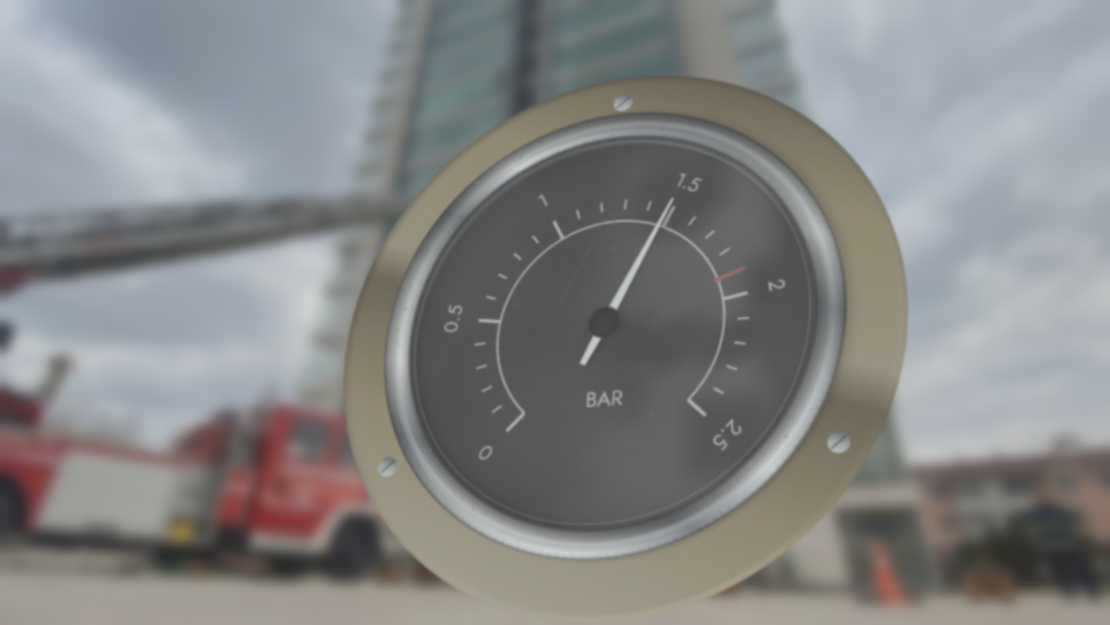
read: 1.5 bar
